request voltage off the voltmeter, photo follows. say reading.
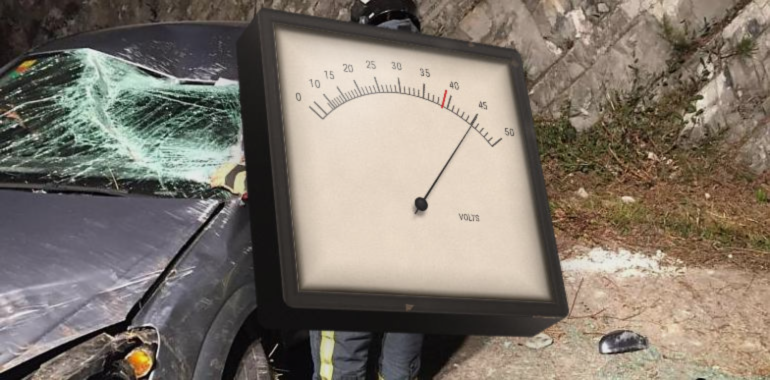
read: 45 V
